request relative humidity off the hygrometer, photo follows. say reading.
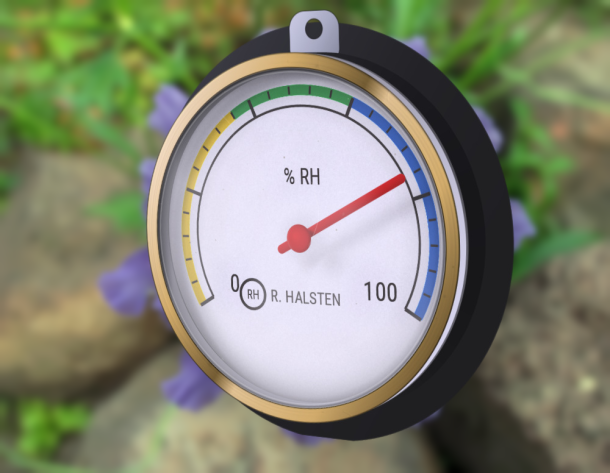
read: 76 %
